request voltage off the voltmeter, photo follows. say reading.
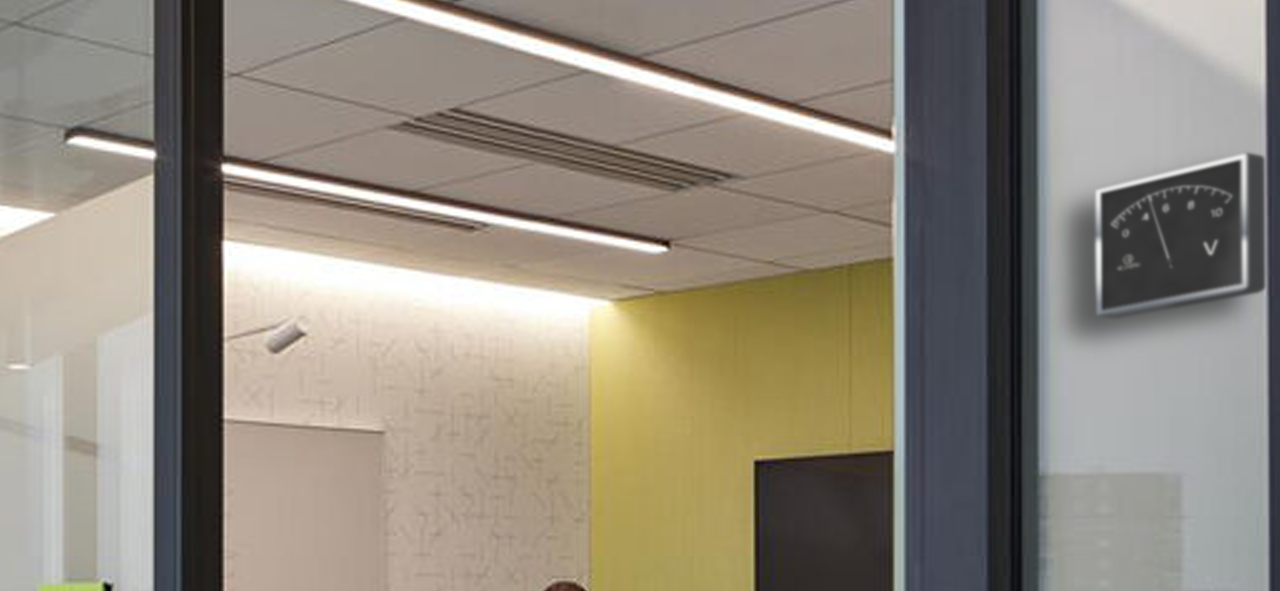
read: 5 V
